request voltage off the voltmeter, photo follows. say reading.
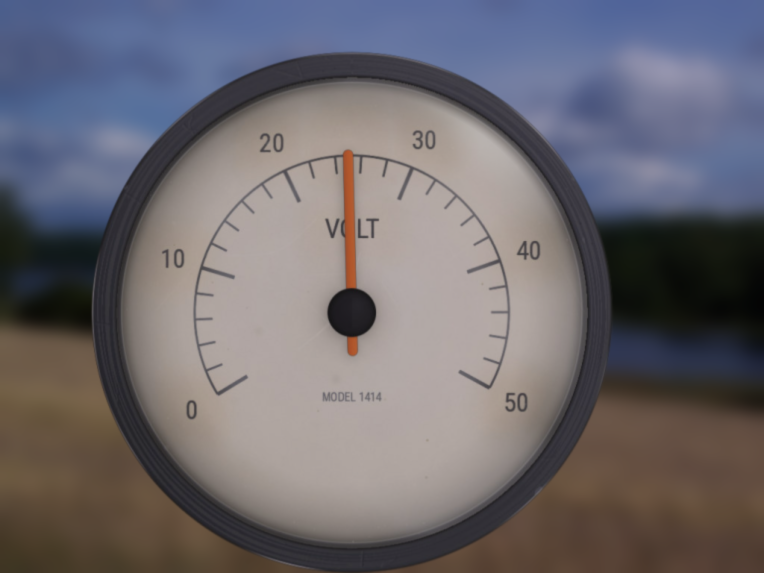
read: 25 V
